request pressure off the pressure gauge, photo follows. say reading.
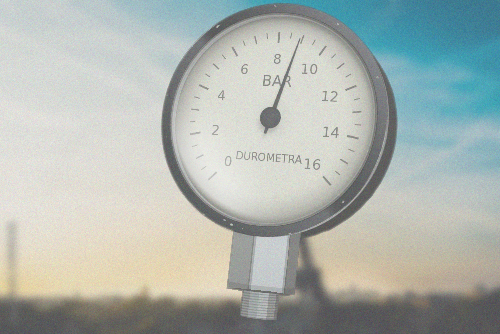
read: 9 bar
